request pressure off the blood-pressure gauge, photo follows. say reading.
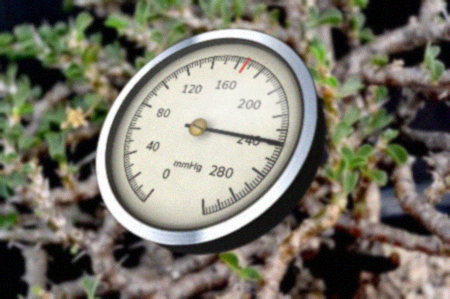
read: 240 mmHg
